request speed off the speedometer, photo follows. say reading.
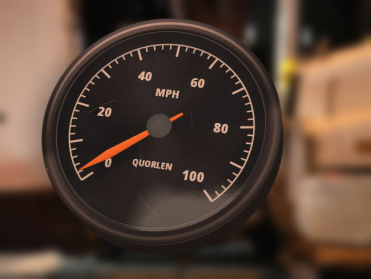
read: 2 mph
